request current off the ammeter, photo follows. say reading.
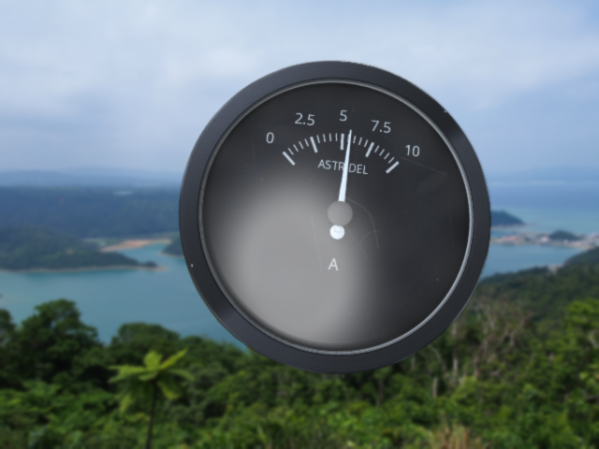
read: 5.5 A
